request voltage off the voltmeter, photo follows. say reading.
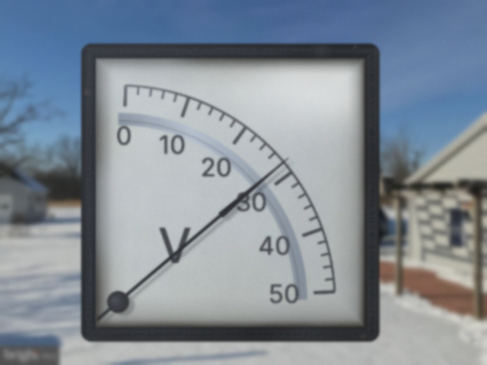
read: 28 V
